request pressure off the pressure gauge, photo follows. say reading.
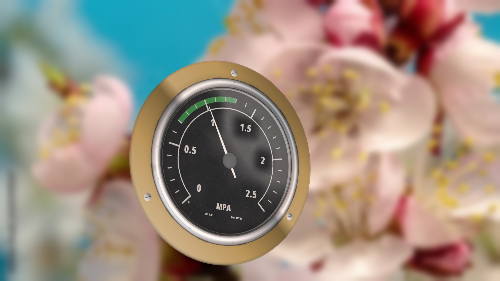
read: 1 MPa
